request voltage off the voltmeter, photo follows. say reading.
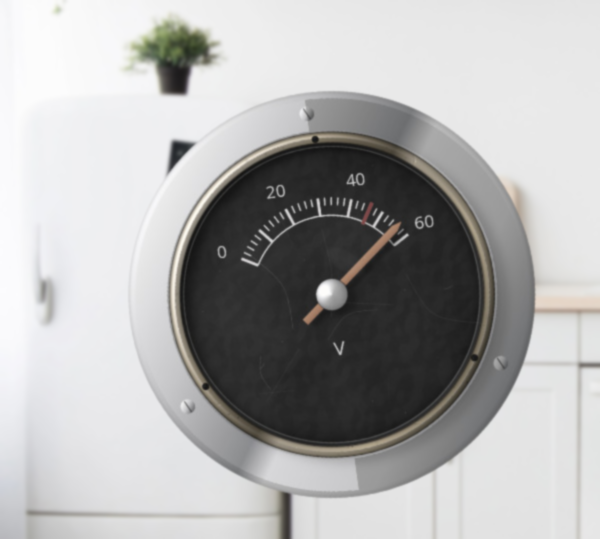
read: 56 V
